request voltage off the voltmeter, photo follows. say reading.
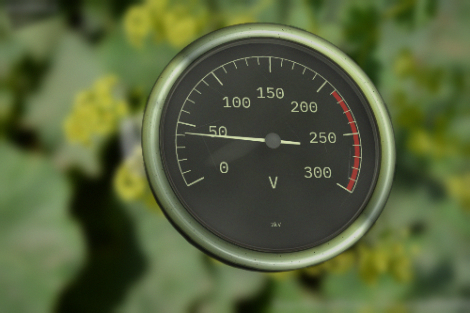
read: 40 V
